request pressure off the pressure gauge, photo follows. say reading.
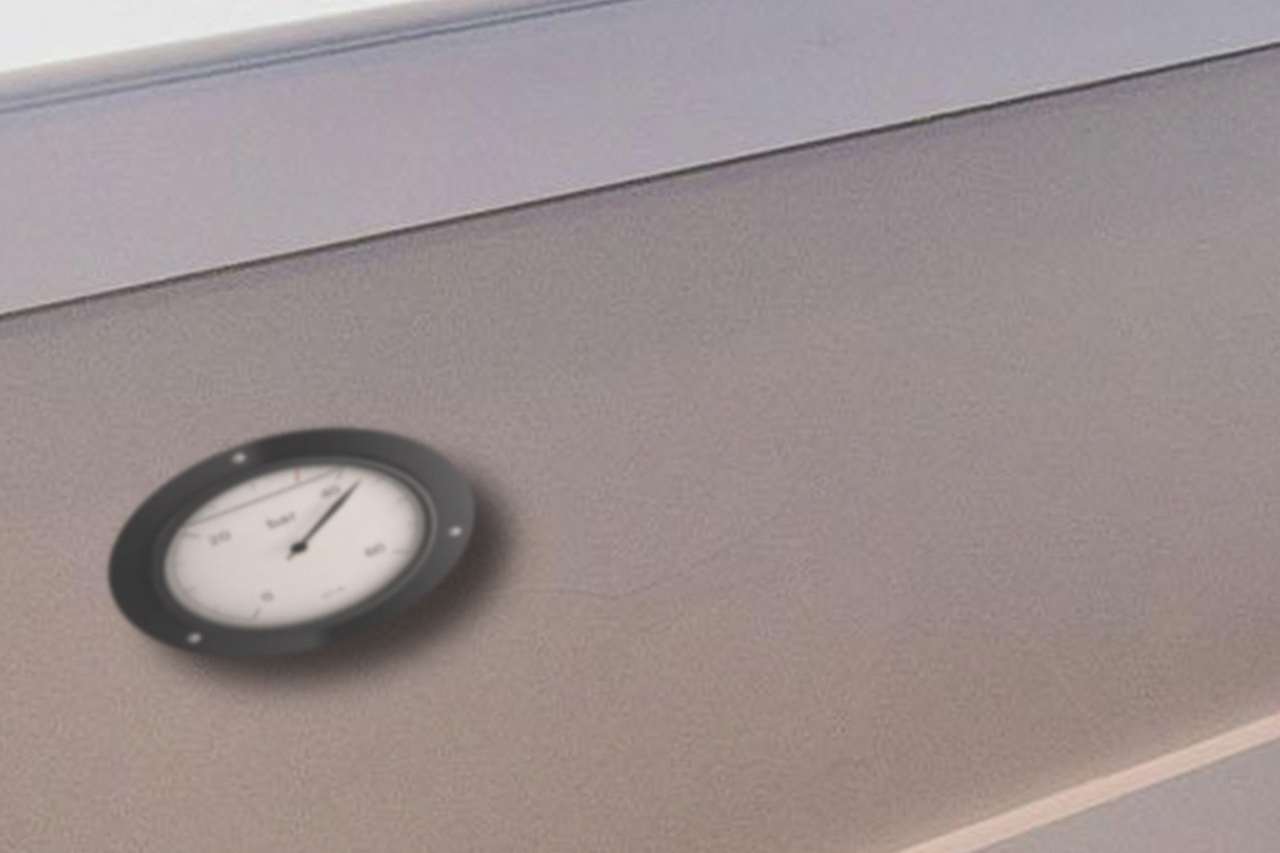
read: 42.5 bar
